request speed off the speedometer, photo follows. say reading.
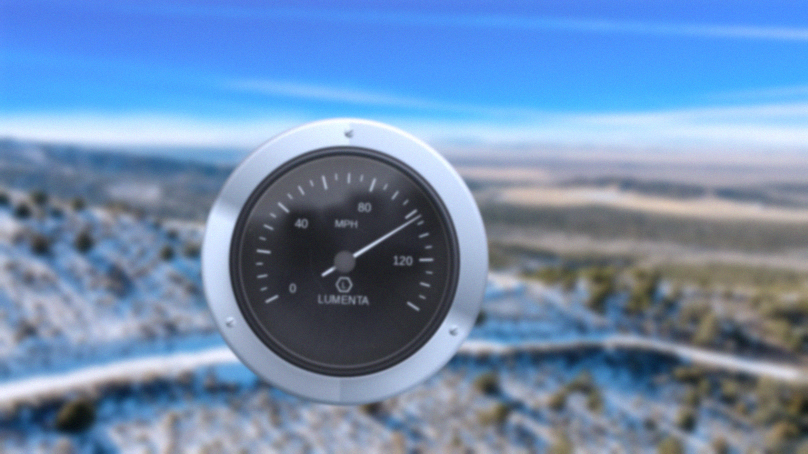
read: 102.5 mph
